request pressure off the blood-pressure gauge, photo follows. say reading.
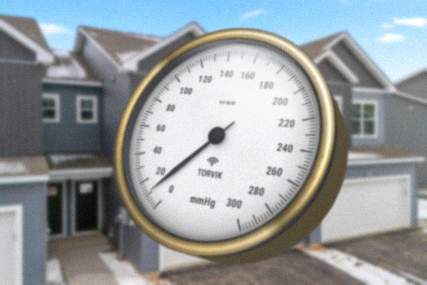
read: 10 mmHg
